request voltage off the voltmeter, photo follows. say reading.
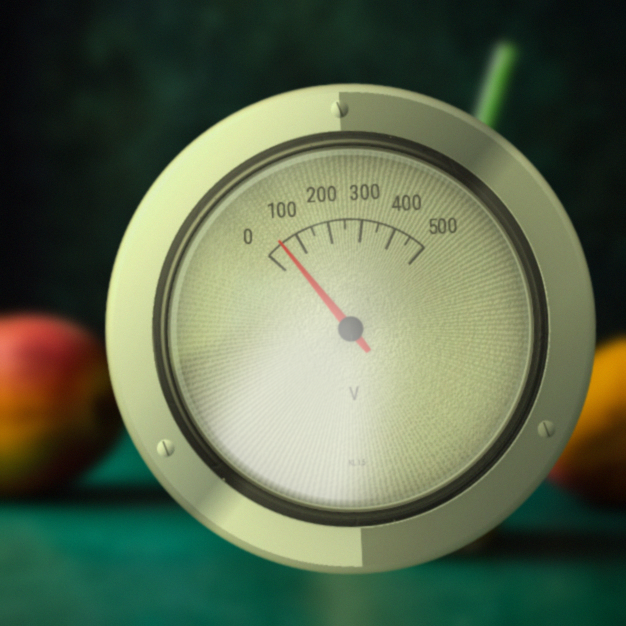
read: 50 V
